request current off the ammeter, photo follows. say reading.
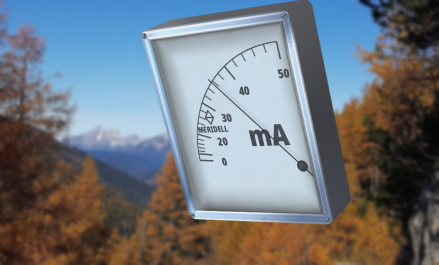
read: 36 mA
